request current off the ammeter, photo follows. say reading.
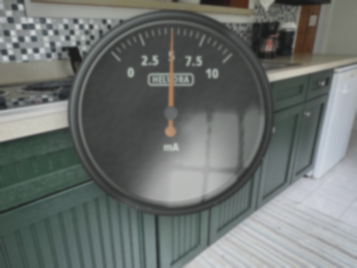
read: 5 mA
